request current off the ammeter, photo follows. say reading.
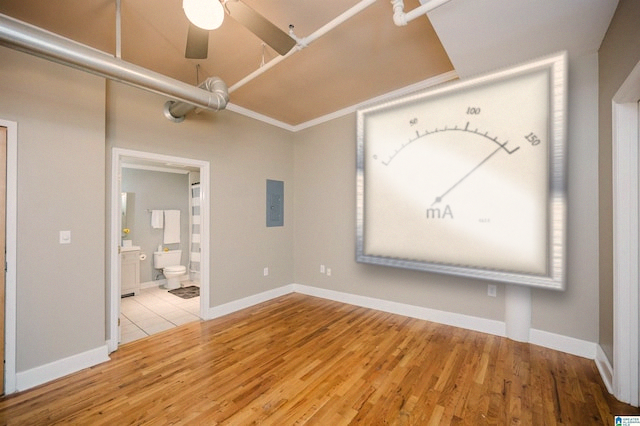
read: 140 mA
